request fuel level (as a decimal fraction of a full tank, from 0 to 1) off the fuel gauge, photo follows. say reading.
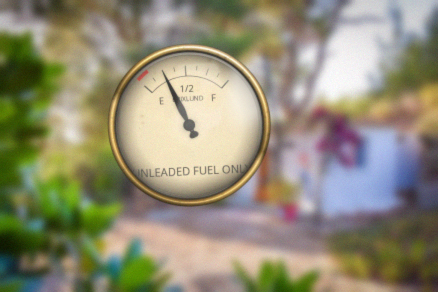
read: 0.25
